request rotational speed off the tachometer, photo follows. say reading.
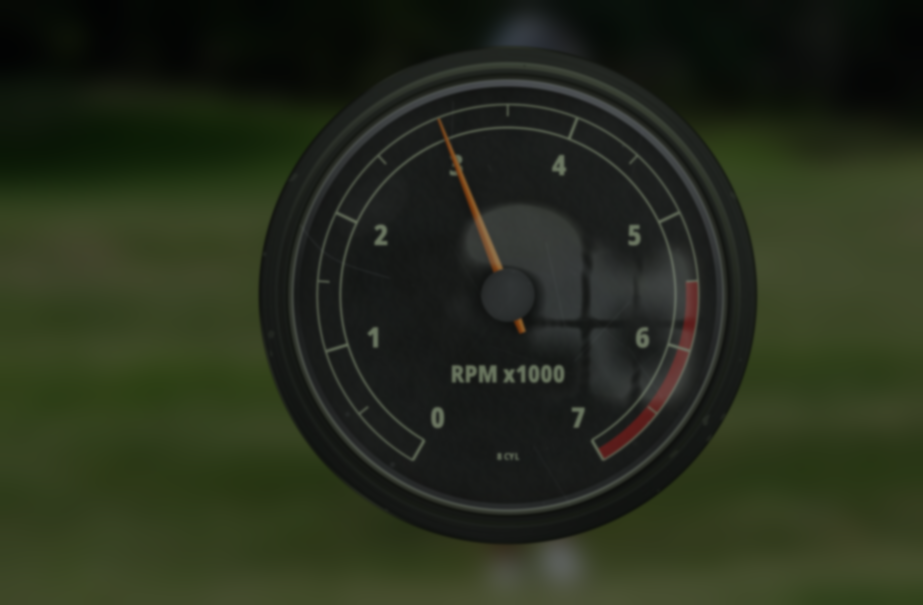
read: 3000 rpm
